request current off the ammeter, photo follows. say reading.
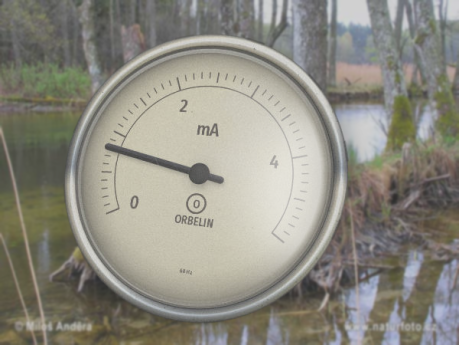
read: 0.8 mA
